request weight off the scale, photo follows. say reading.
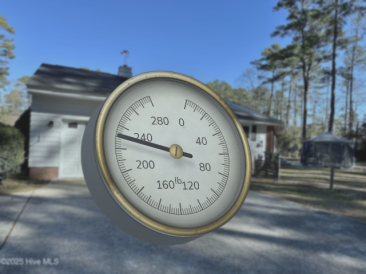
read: 230 lb
